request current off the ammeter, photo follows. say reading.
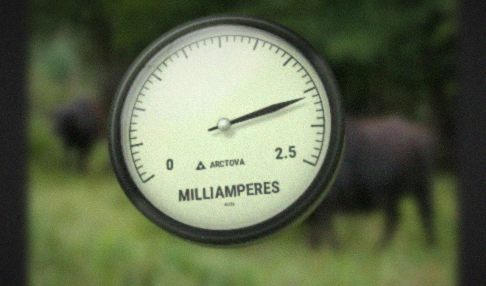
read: 2.05 mA
